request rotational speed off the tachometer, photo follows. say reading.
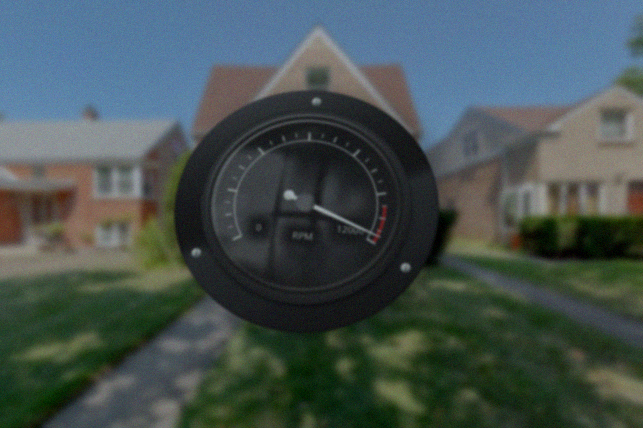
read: 11750 rpm
